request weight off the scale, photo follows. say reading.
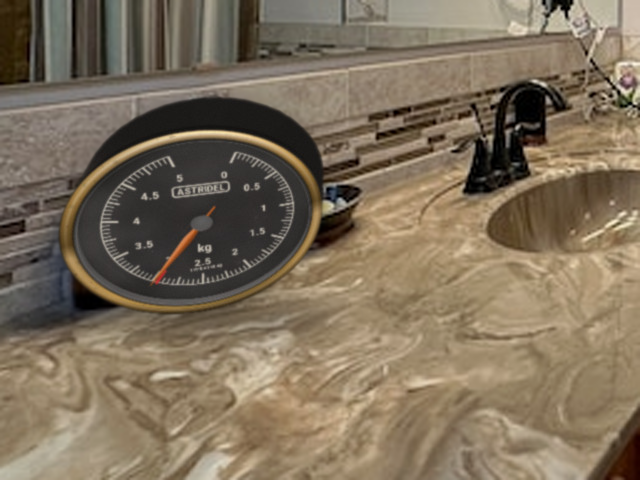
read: 3 kg
